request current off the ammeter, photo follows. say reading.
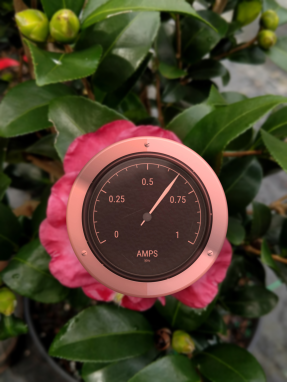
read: 0.65 A
